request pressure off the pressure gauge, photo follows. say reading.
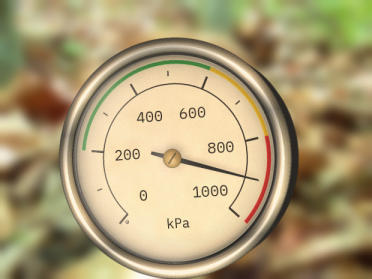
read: 900 kPa
